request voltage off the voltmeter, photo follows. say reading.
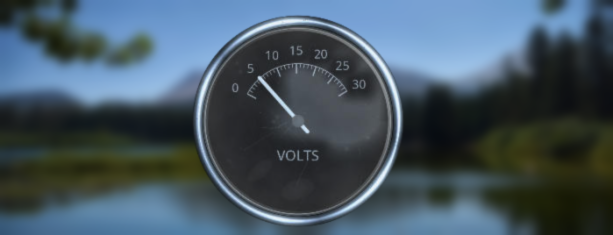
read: 5 V
